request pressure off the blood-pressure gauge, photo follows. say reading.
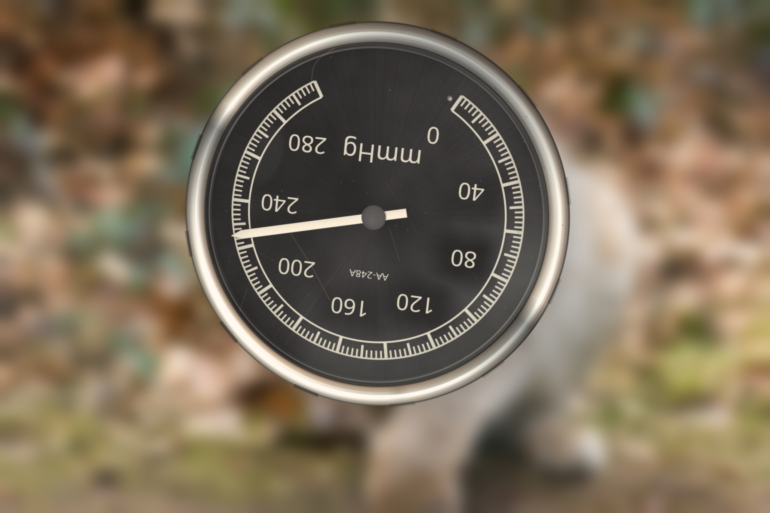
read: 226 mmHg
